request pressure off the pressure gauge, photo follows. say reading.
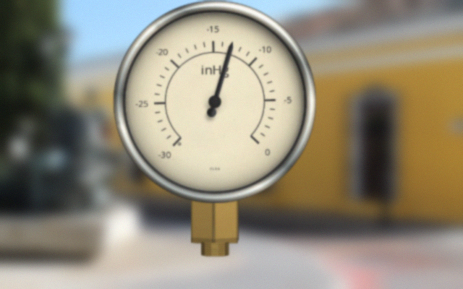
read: -13 inHg
